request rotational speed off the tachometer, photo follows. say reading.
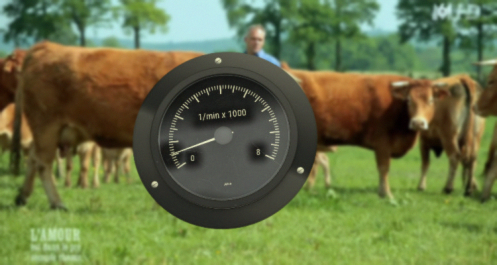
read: 500 rpm
